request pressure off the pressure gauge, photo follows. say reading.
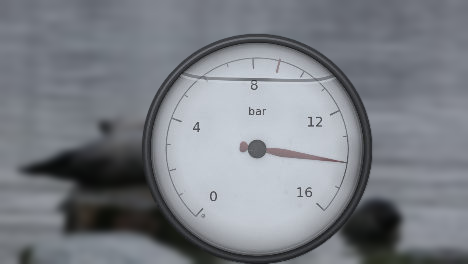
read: 14 bar
